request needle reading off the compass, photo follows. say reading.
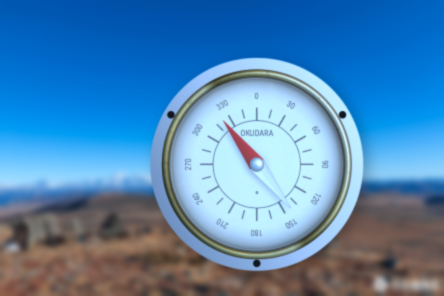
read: 322.5 °
